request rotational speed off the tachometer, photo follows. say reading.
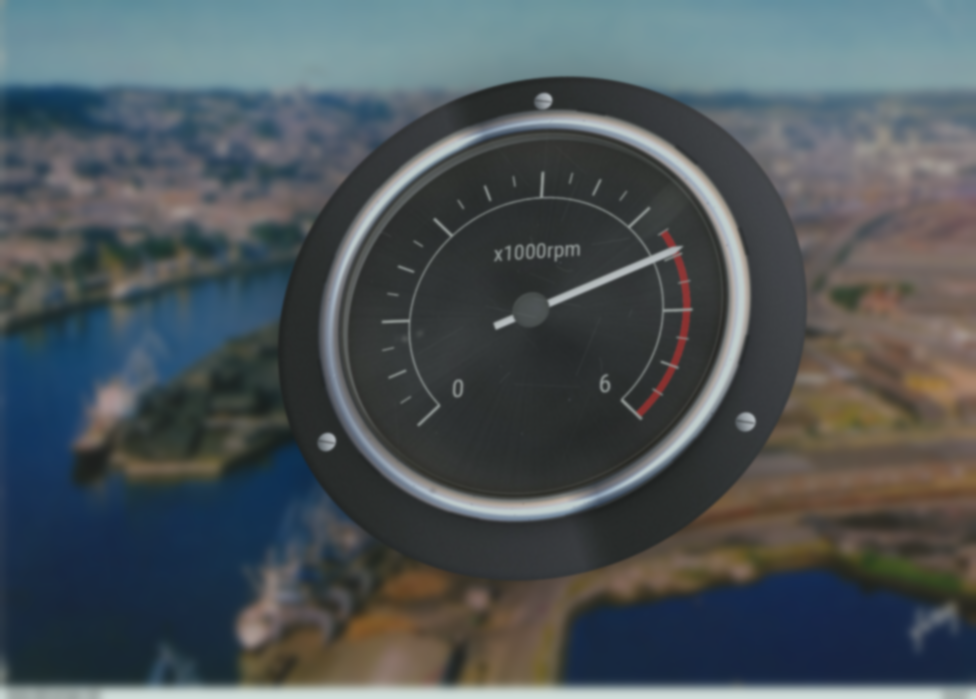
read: 4500 rpm
